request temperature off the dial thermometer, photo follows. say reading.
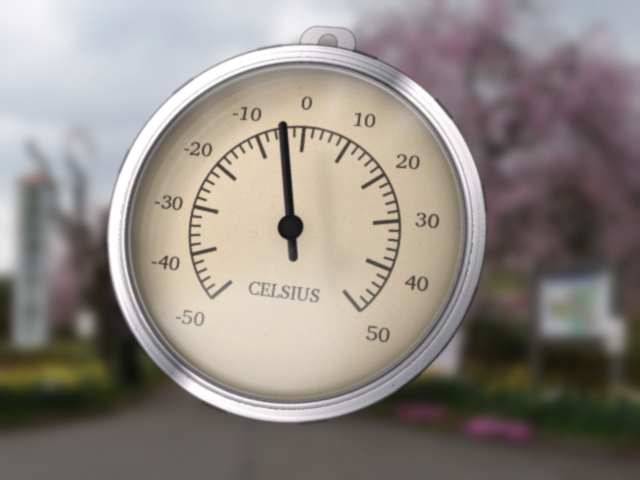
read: -4 °C
